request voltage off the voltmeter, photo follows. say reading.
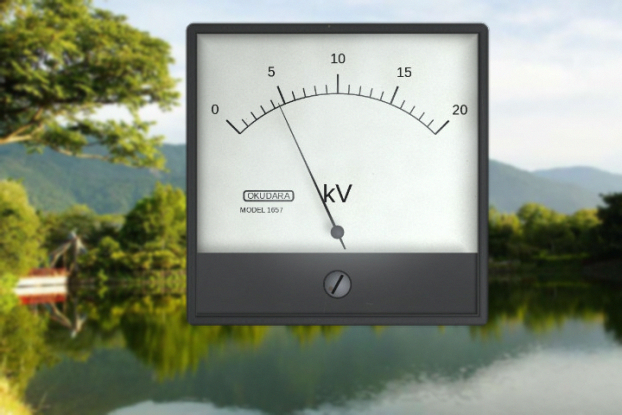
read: 4.5 kV
